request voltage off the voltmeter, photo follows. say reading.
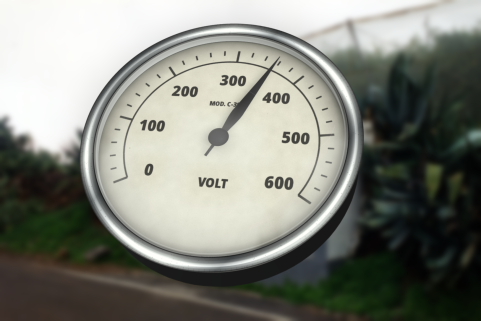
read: 360 V
